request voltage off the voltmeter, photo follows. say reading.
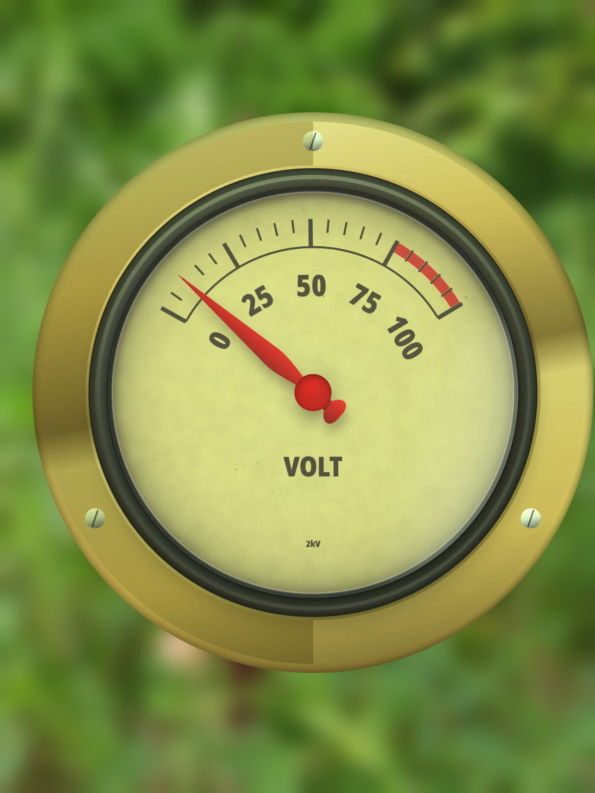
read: 10 V
